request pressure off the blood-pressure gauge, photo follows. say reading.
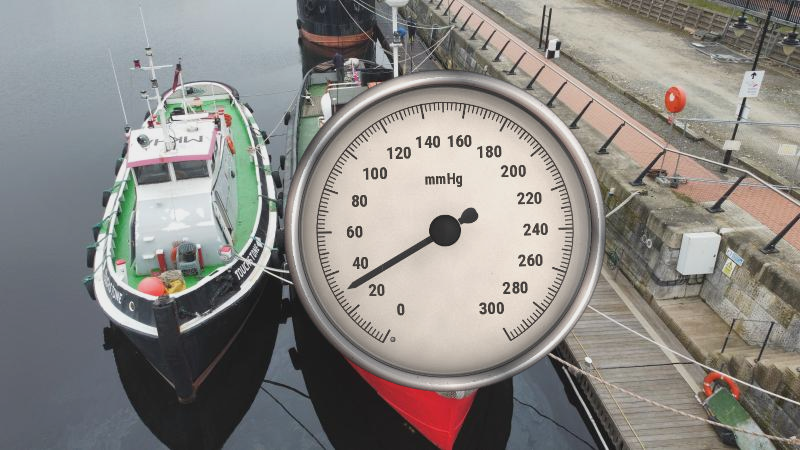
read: 30 mmHg
